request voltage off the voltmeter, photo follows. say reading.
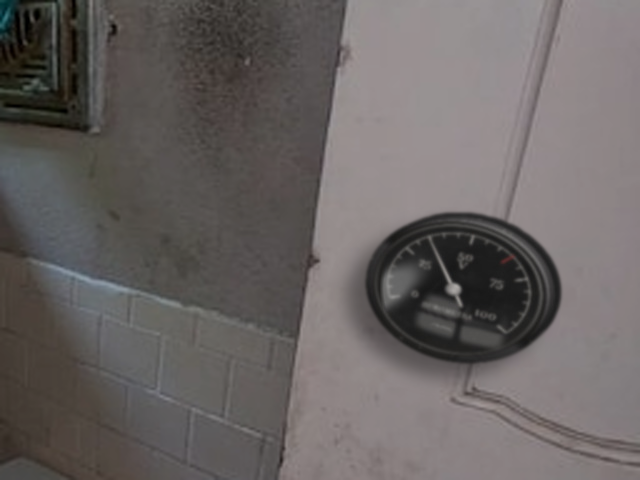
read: 35 V
